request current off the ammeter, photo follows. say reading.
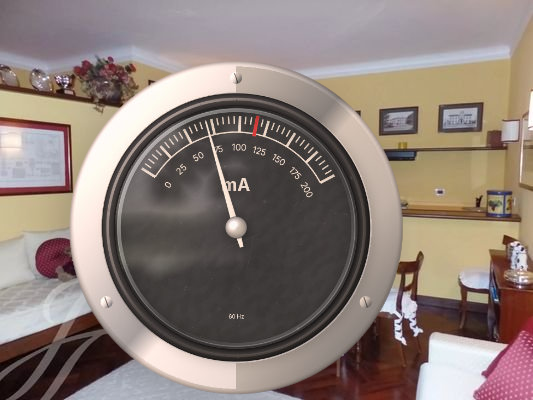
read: 70 mA
